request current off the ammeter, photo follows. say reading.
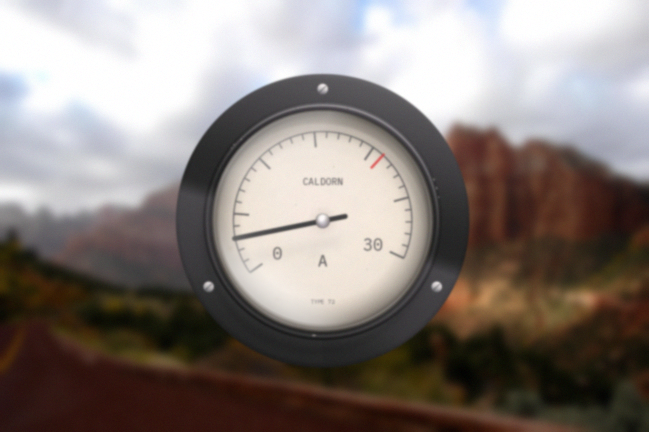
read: 3 A
